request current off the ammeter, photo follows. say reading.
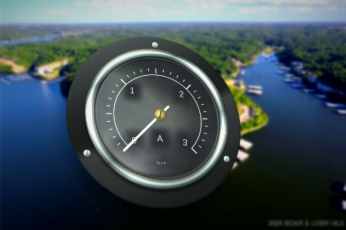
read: 0 A
